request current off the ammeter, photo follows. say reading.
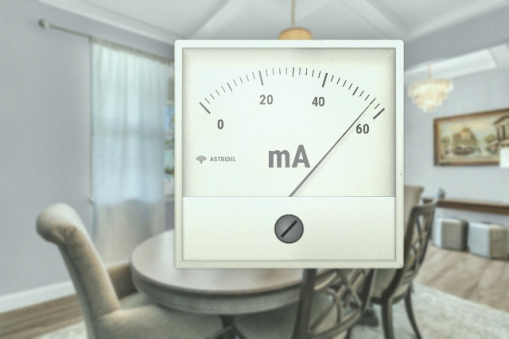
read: 56 mA
